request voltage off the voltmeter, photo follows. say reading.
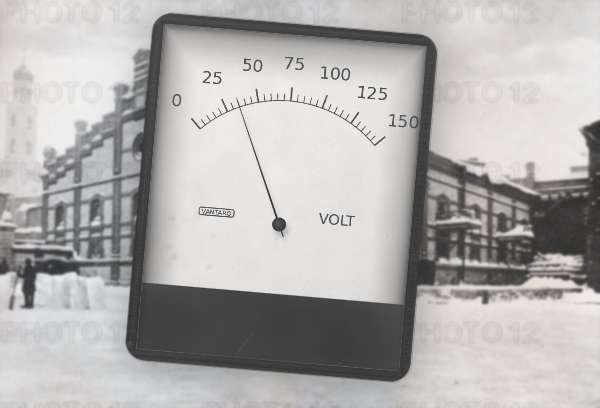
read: 35 V
